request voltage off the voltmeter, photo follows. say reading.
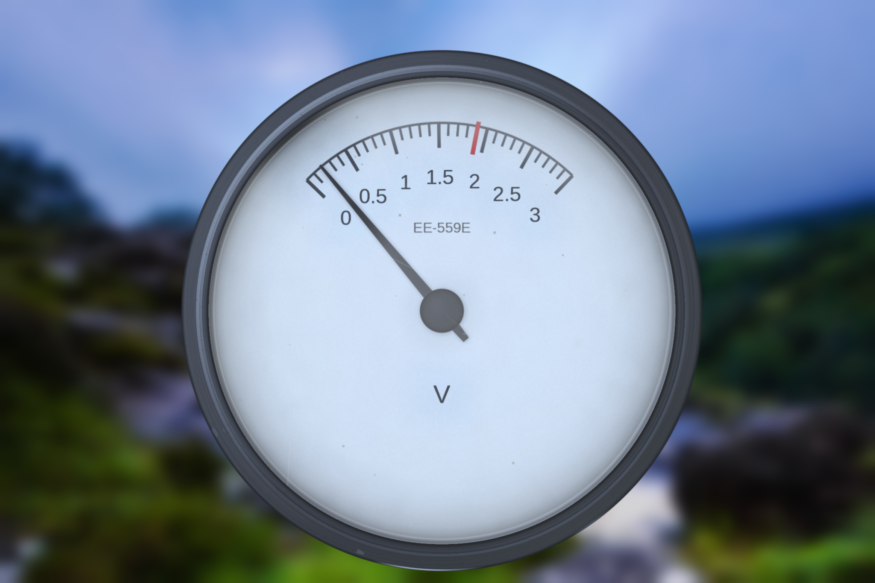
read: 0.2 V
